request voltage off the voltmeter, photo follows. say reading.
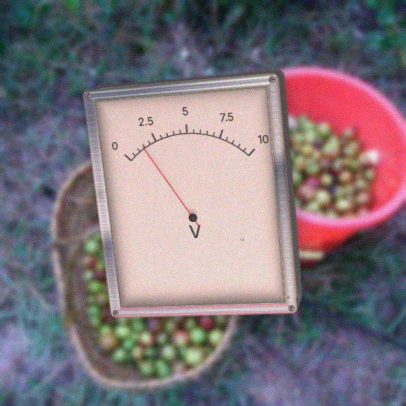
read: 1.5 V
